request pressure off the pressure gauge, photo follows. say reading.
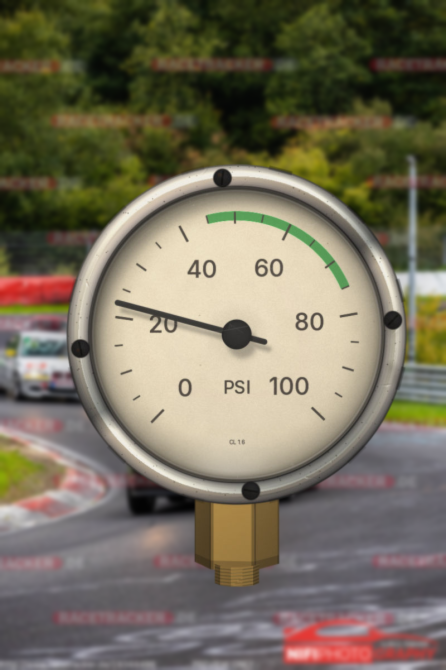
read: 22.5 psi
